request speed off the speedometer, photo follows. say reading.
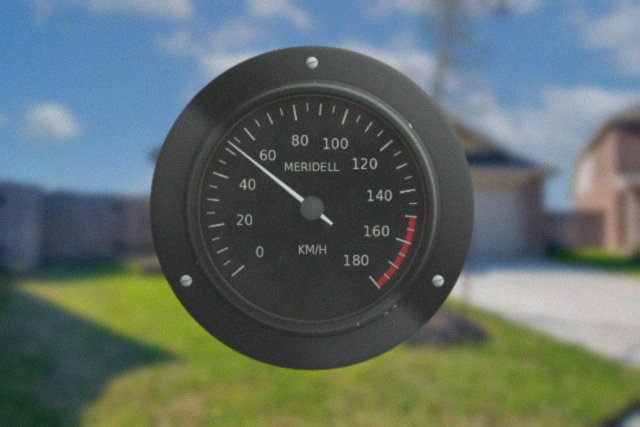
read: 52.5 km/h
